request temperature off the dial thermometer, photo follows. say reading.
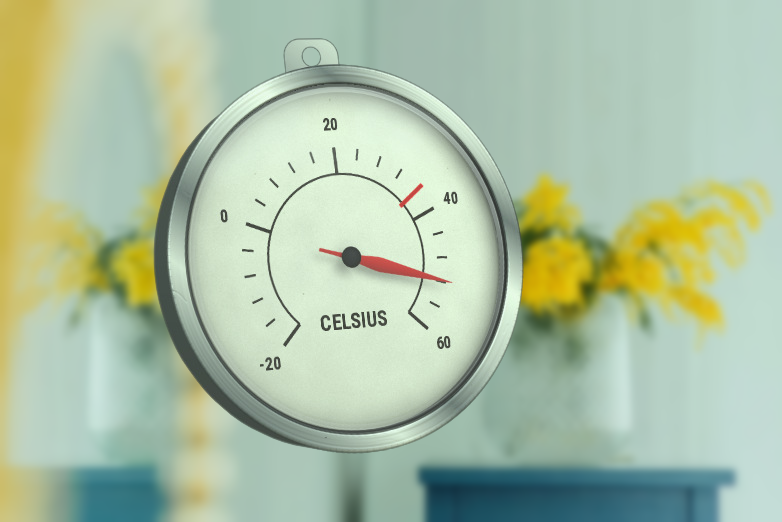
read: 52 °C
